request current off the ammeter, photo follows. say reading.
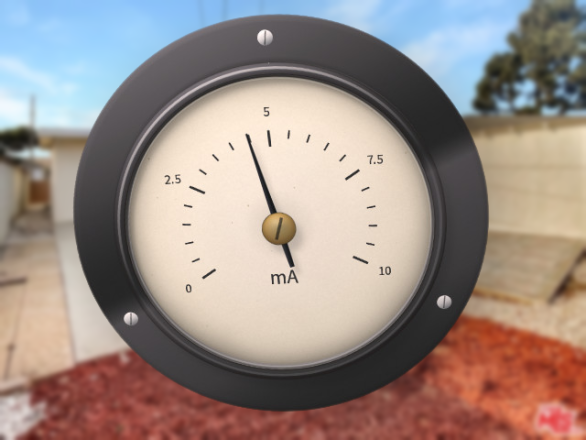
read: 4.5 mA
